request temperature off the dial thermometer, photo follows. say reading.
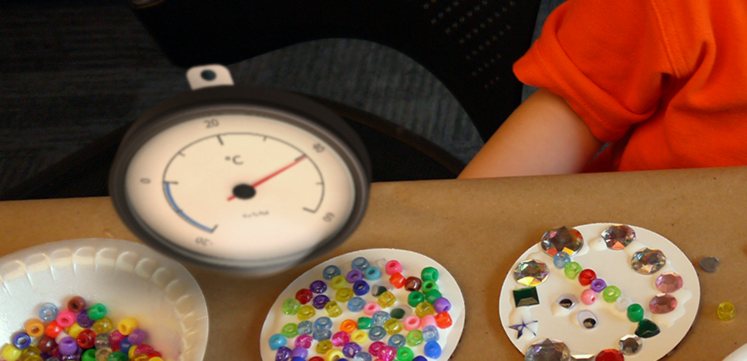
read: 40 °C
